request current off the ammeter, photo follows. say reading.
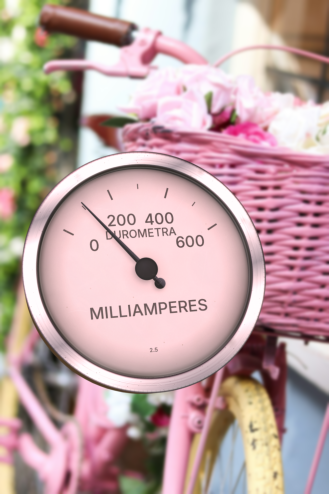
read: 100 mA
